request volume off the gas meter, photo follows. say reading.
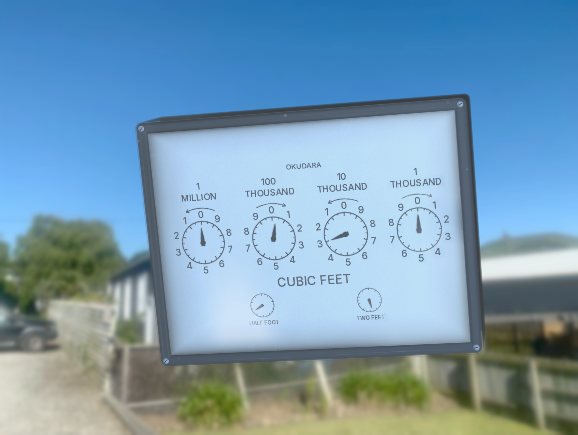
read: 3000 ft³
